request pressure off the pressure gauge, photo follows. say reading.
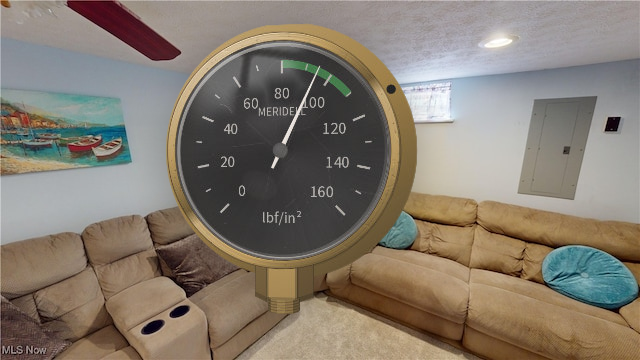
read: 95 psi
